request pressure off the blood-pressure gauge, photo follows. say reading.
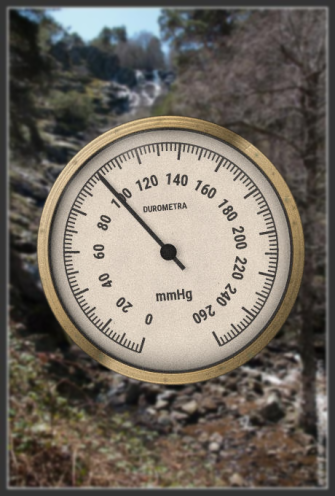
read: 100 mmHg
